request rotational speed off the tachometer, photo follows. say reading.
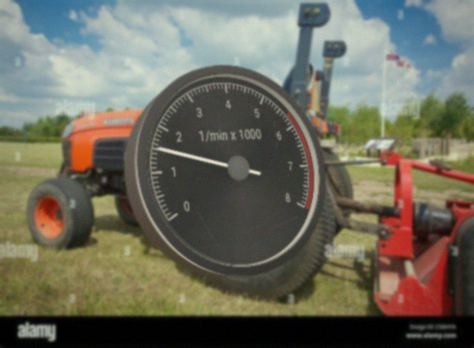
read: 1500 rpm
